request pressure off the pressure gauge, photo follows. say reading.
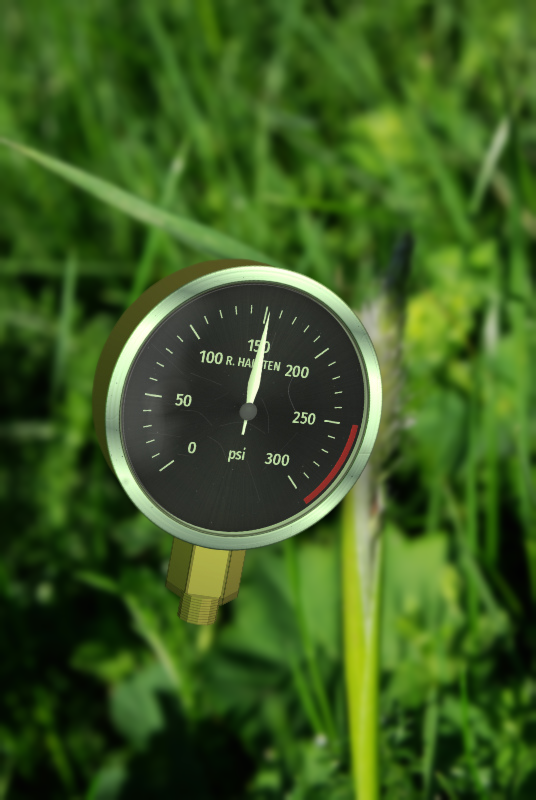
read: 150 psi
